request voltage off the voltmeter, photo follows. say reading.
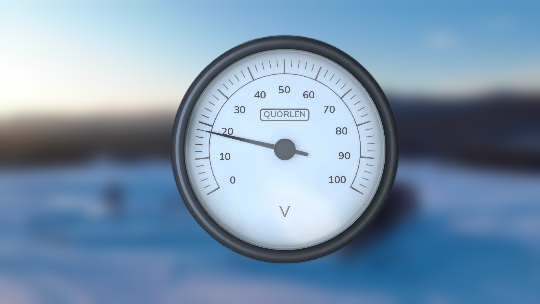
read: 18 V
